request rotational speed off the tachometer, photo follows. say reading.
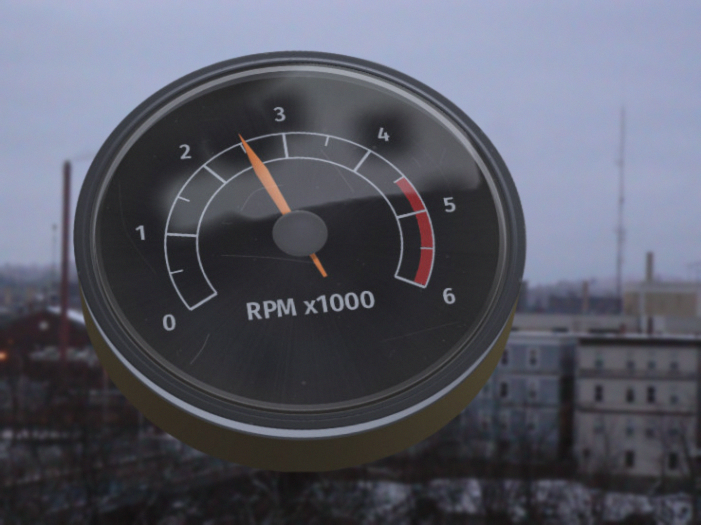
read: 2500 rpm
